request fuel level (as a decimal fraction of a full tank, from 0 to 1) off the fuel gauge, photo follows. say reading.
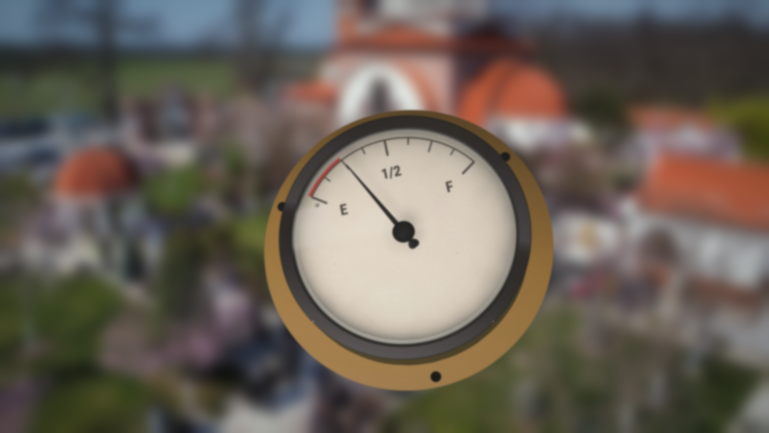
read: 0.25
